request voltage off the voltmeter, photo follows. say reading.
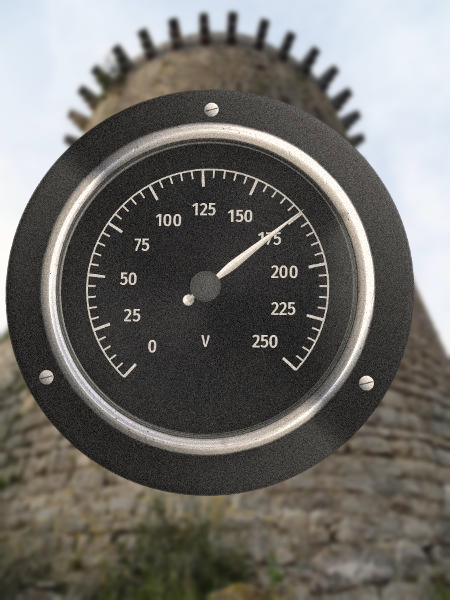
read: 175 V
